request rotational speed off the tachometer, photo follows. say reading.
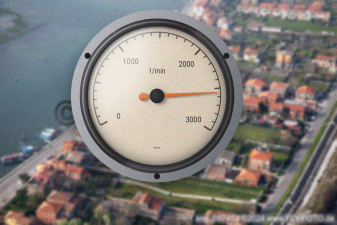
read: 2550 rpm
